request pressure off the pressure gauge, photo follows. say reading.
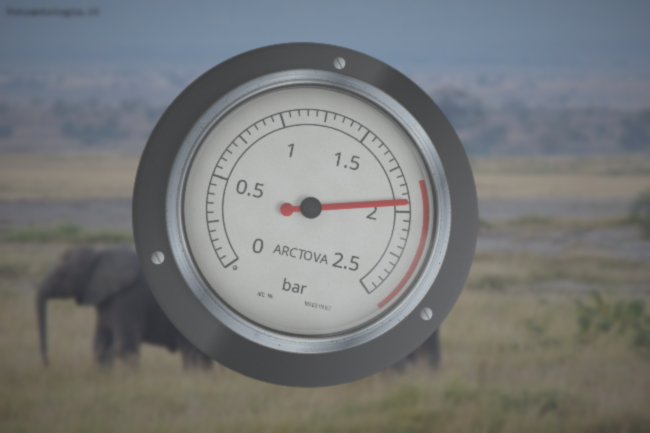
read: 1.95 bar
